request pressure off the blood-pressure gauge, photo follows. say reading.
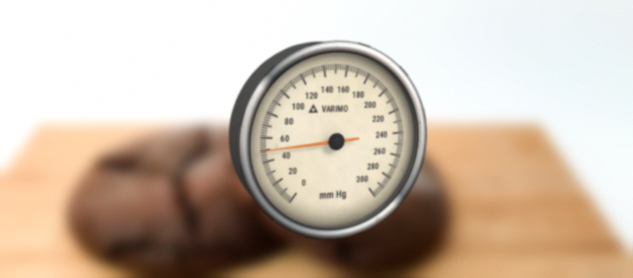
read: 50 mmHg
